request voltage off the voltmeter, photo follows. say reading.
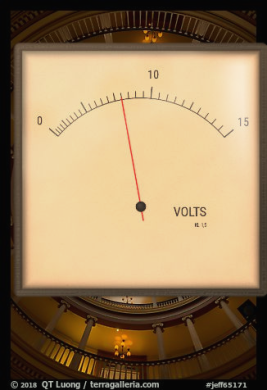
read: 8 V
